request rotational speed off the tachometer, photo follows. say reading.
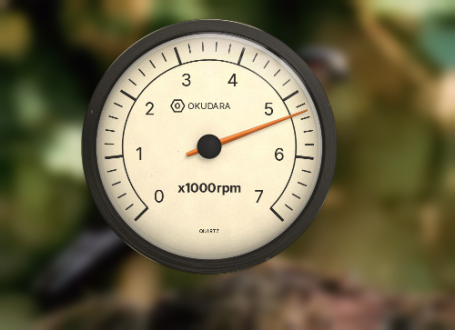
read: 5300 rpm
